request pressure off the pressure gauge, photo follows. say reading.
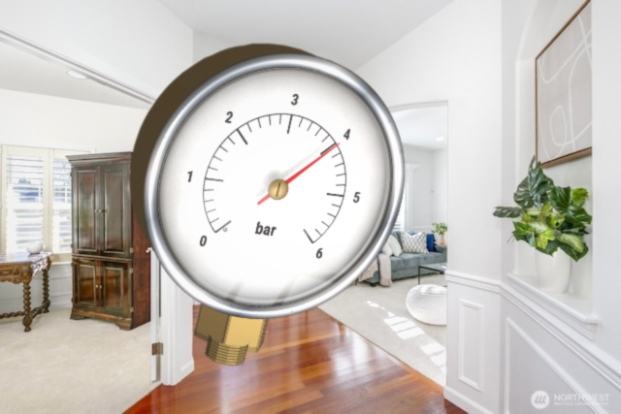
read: 4 bar
